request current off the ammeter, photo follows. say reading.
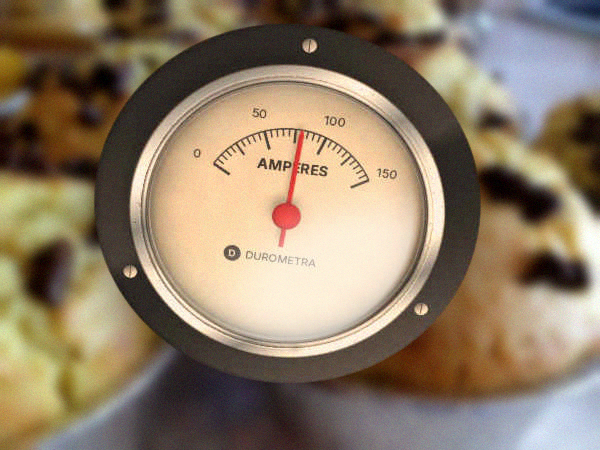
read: 80 A
